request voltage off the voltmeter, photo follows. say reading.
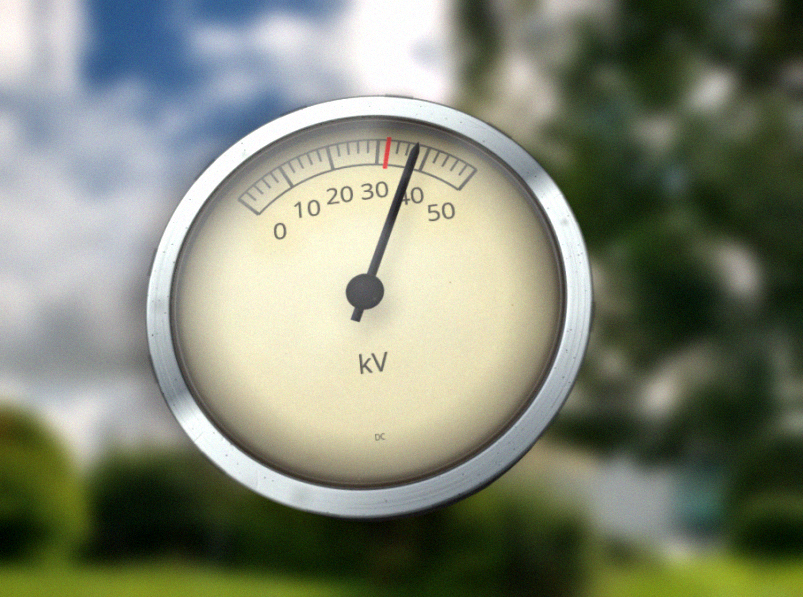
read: 38 kV
